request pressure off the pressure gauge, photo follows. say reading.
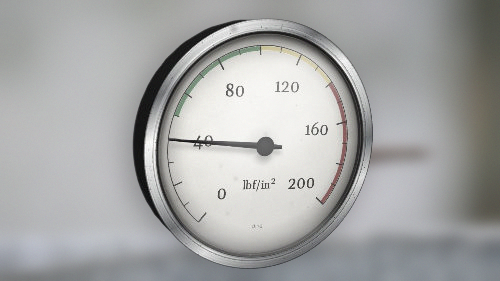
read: 40 psi
